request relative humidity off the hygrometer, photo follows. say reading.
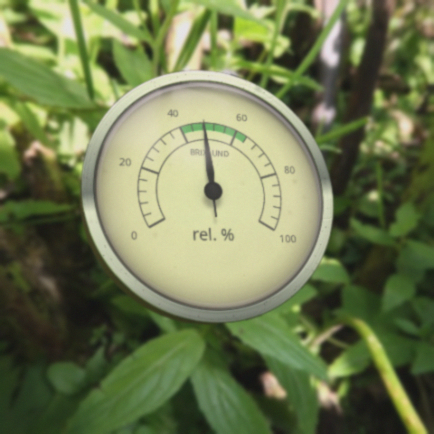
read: 48 %
